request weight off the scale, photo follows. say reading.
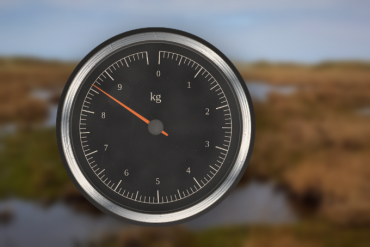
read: 8.6 kg
